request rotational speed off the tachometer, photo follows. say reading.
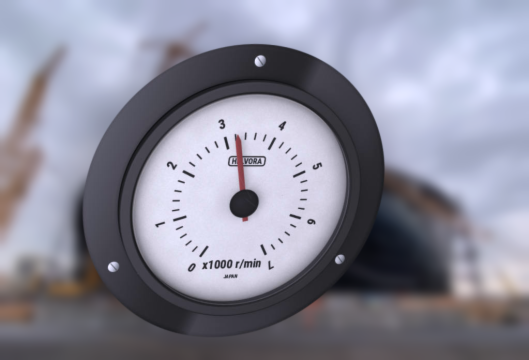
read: 3200 rpm
